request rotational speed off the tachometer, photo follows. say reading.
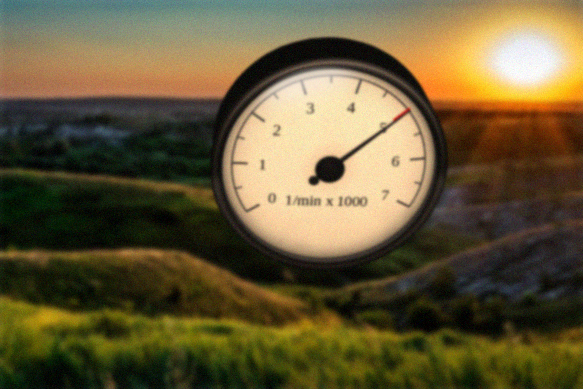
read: 5000 rpm
